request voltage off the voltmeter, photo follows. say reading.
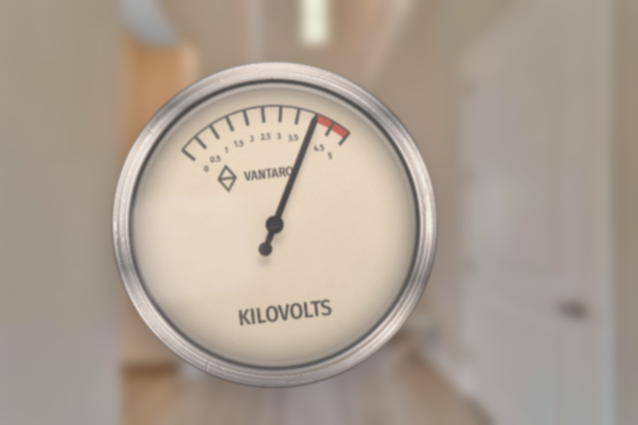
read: 4 kV
